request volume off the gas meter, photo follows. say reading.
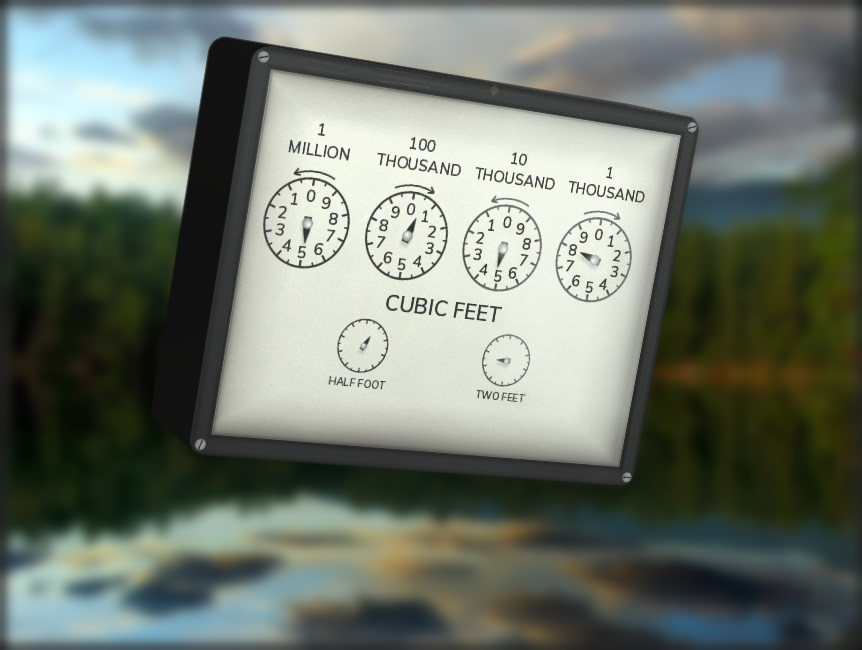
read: 504800 ft³
